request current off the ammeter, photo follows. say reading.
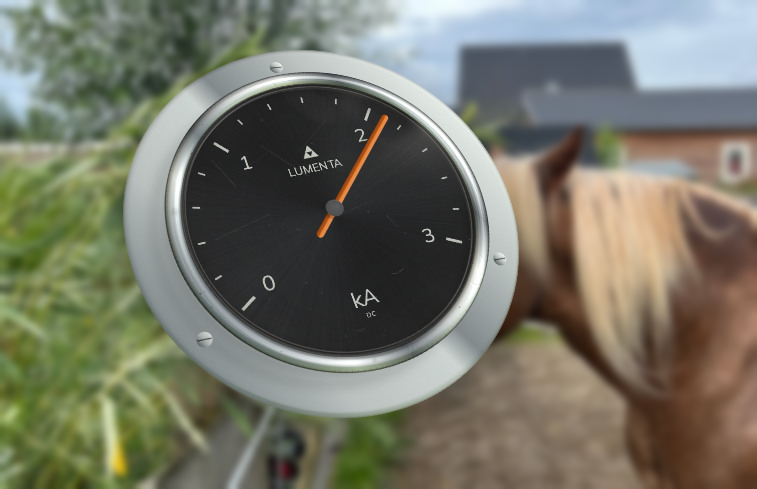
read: 2.1 kA
